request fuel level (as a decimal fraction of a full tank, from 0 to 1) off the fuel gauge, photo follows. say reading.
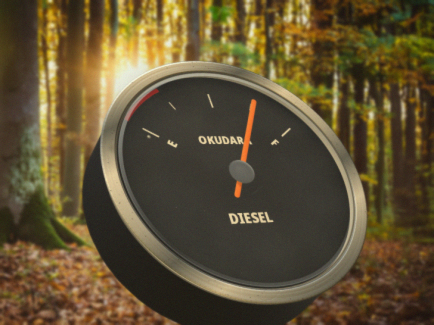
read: 0.75
